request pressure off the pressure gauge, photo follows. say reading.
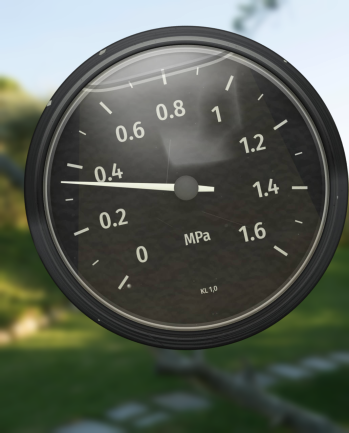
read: 0.35 MPa
